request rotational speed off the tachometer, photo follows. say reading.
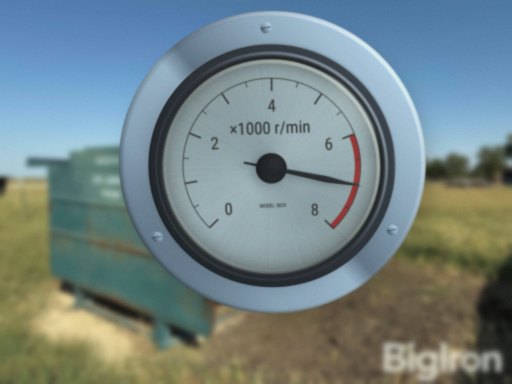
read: 7000 rpm
